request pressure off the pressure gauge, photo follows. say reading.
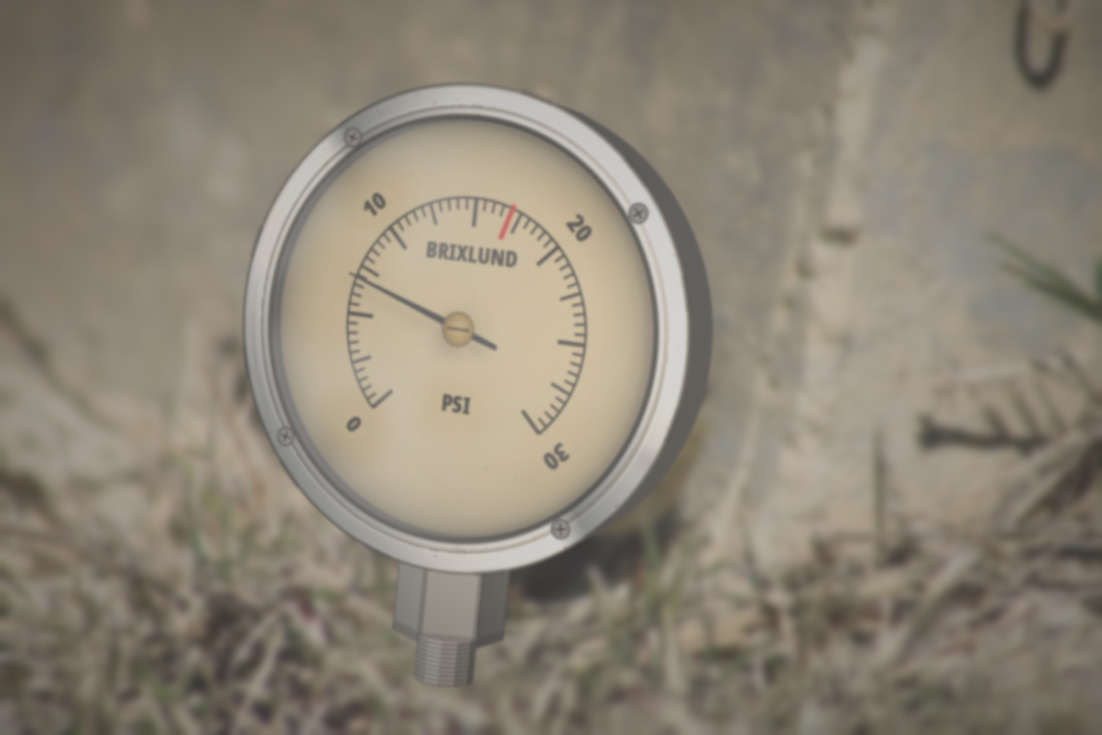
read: 7 psi
